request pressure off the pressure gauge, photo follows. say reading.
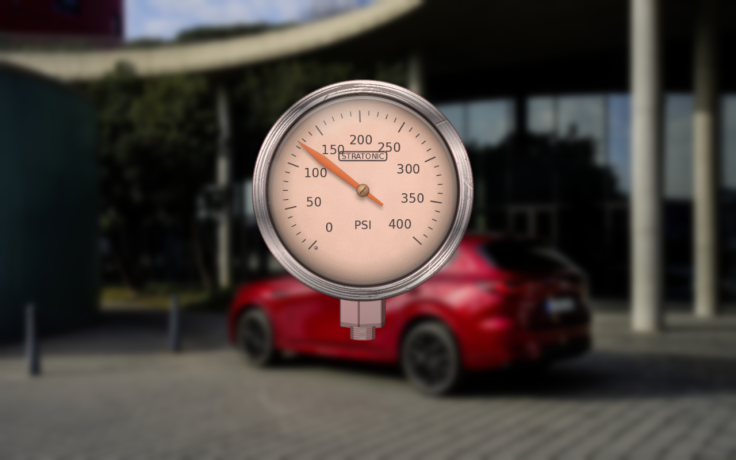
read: 125 psi
